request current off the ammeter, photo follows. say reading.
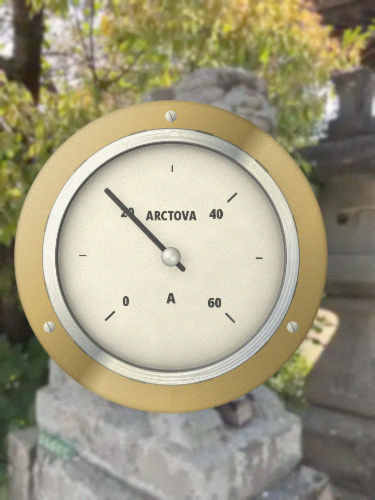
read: 20 A
